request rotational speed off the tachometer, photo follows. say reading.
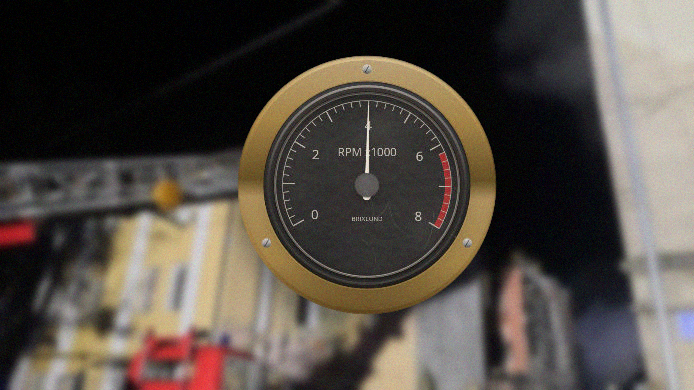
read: 4000 rpm
